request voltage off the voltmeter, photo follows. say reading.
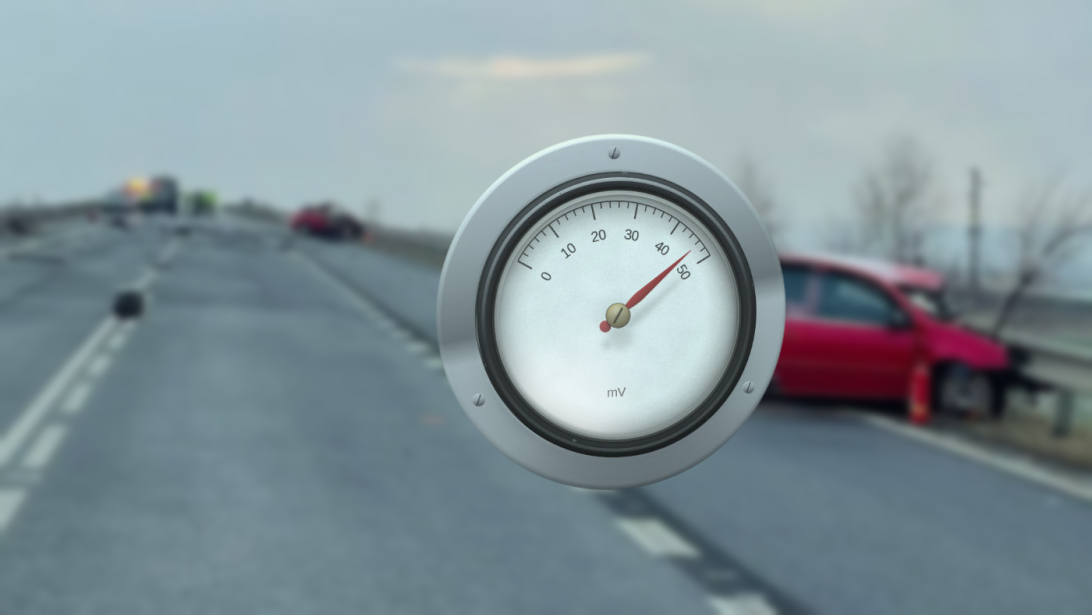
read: 46 mV
